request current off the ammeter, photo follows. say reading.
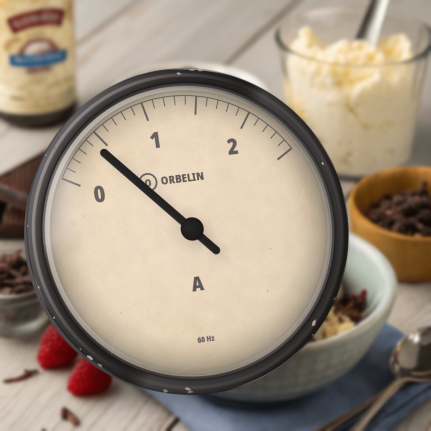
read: 0.4 A
